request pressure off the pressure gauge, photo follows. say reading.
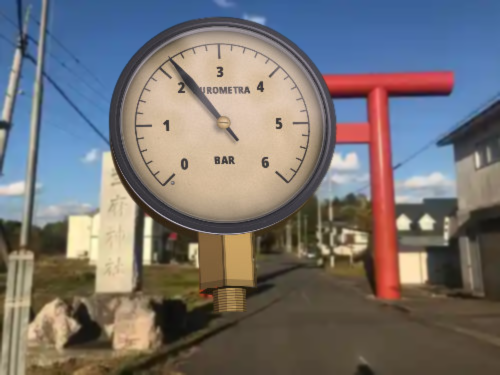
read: 2.2 bar
